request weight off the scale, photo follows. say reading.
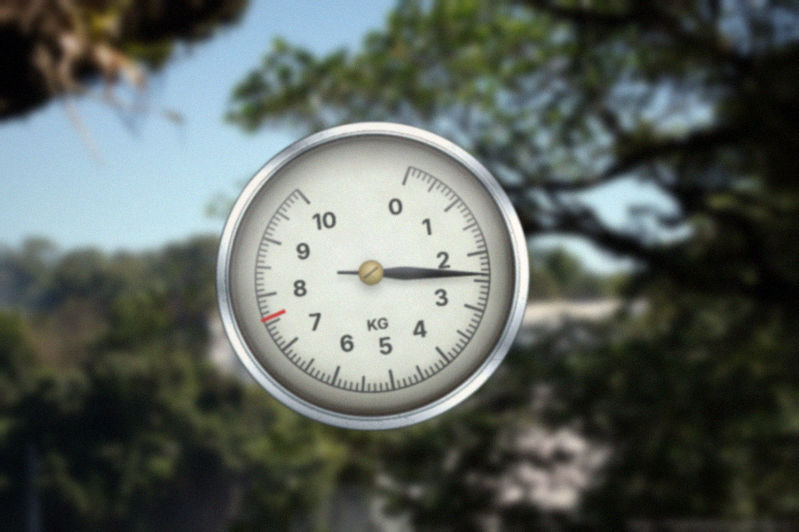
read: 2.4 kg
